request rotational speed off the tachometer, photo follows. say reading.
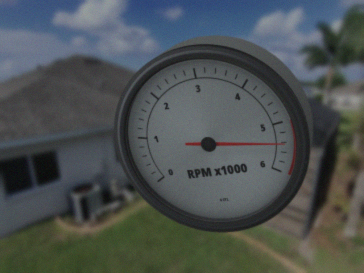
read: 5400 rpm
